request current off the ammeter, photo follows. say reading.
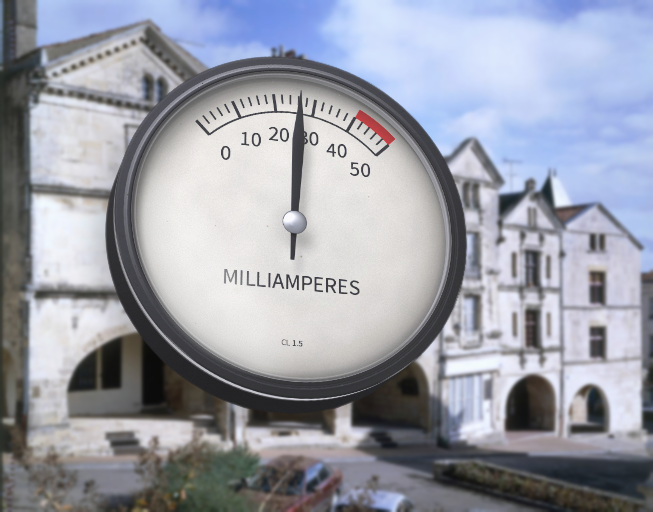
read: 26 mA
